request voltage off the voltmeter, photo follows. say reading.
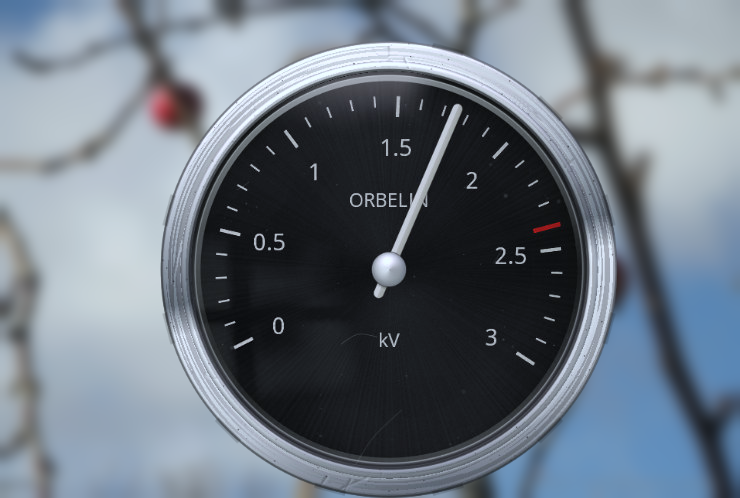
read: 1.75 kV
